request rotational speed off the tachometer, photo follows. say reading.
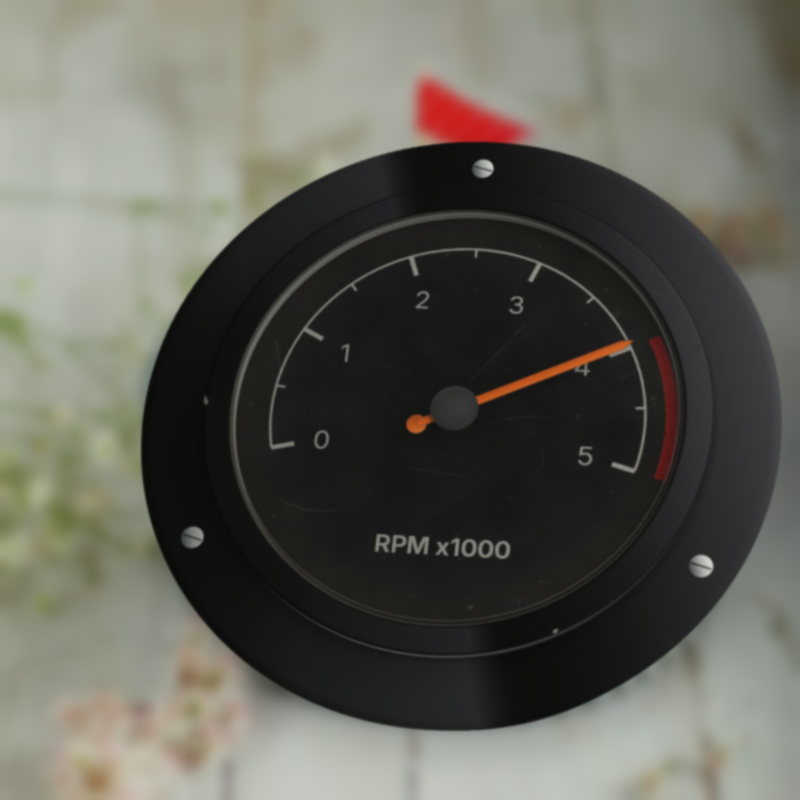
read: 4000 rpm
